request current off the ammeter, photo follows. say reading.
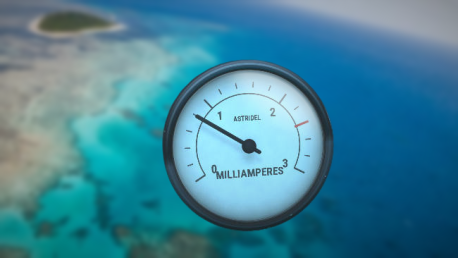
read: 0.8 mA
